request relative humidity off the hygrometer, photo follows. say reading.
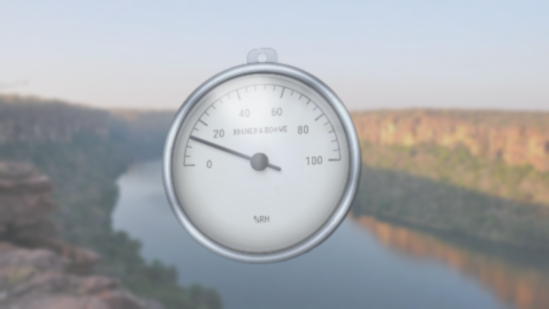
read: 12 %
